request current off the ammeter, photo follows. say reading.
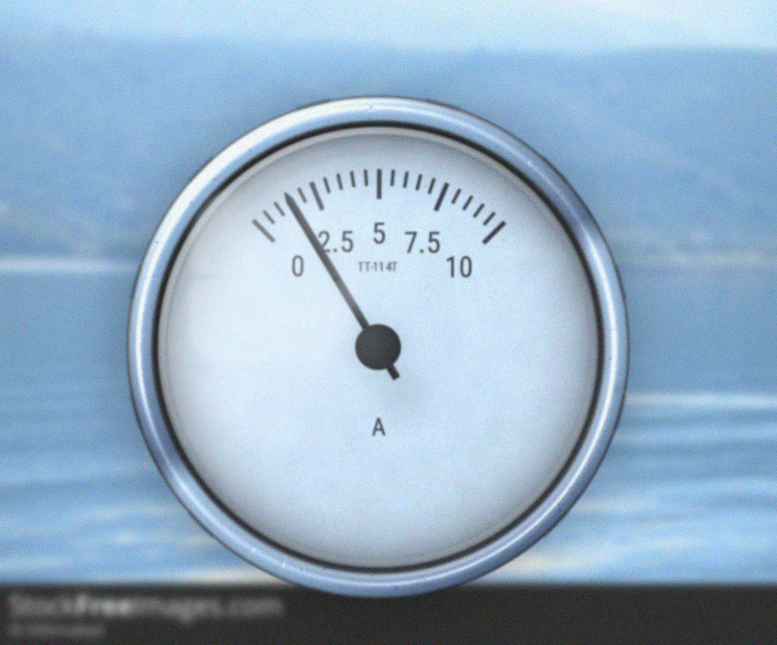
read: 1.5 A
